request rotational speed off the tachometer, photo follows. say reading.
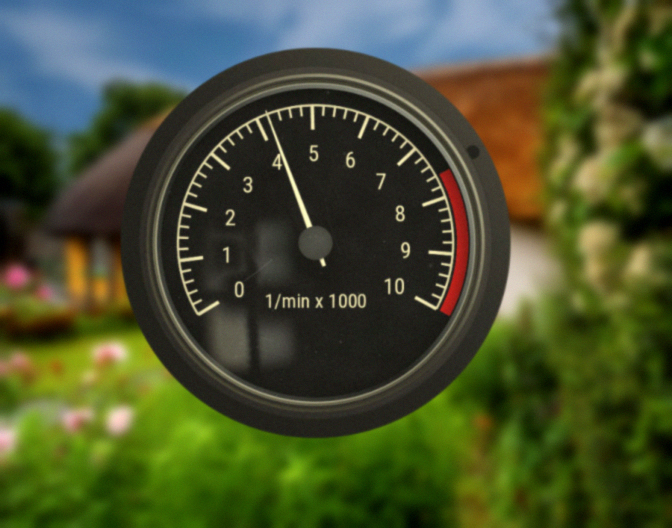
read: 4200 rpm
